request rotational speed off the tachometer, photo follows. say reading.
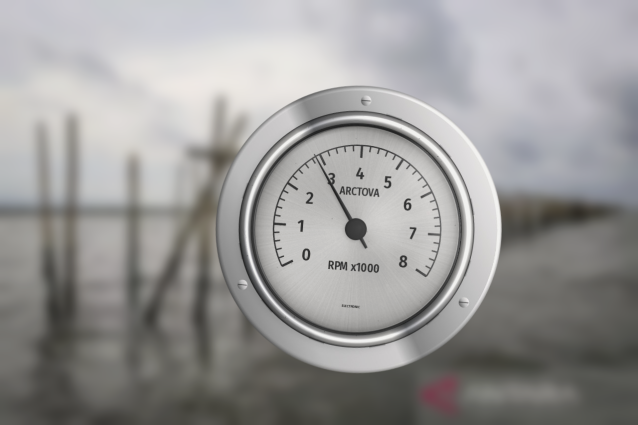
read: 2900 rpm
